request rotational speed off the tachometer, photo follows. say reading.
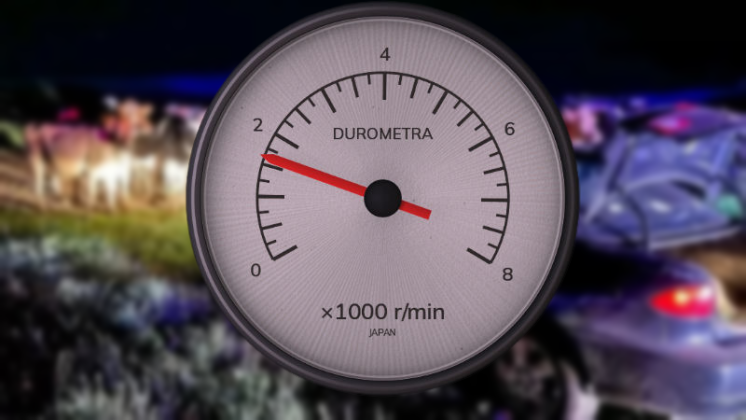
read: 1625 rpm
